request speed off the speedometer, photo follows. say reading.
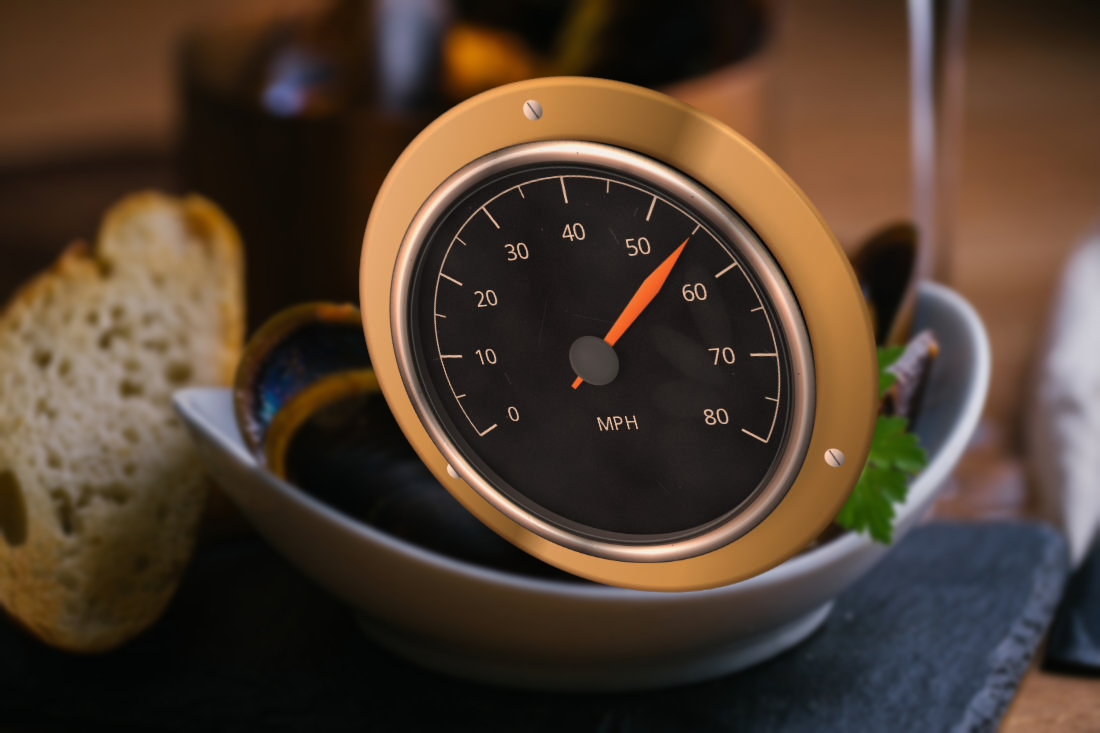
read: 55 mph
